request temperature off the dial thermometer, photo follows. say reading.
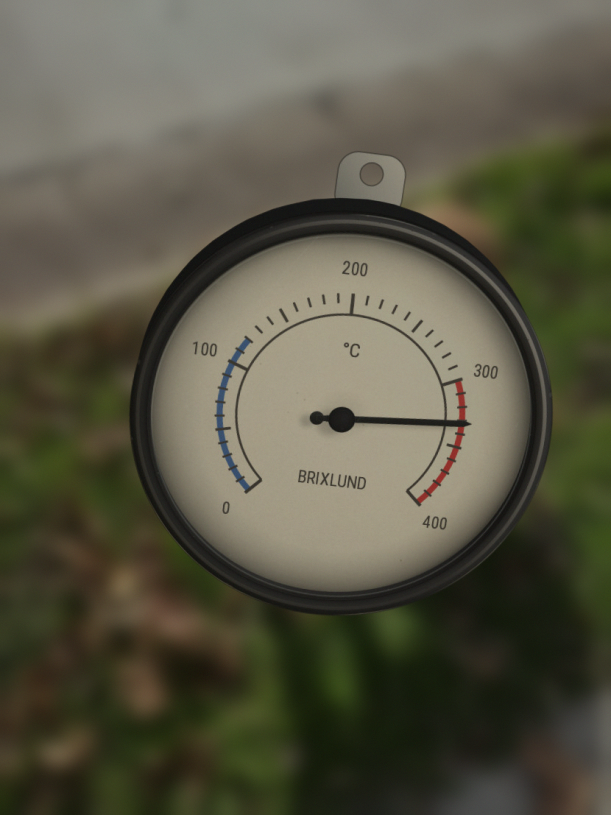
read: 330 °C
